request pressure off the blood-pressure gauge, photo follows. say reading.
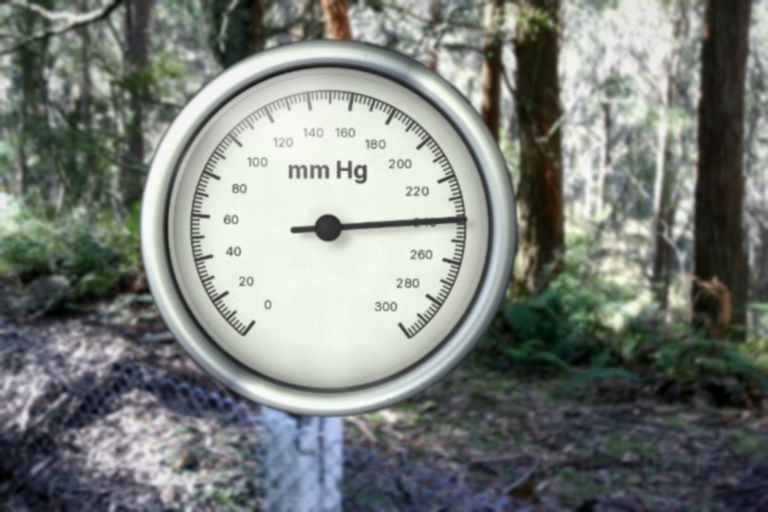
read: 240 mmHg
